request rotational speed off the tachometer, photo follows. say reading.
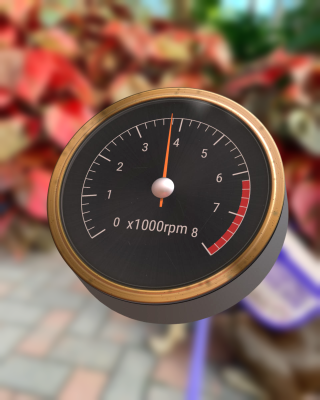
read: 3800 rpm
